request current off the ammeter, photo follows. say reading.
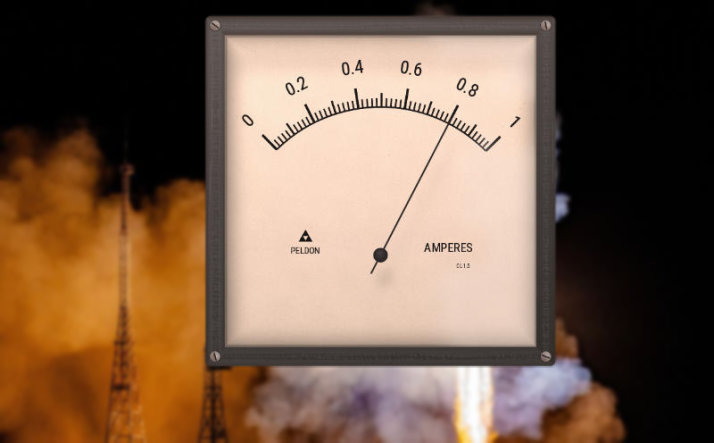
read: 0.8 A
